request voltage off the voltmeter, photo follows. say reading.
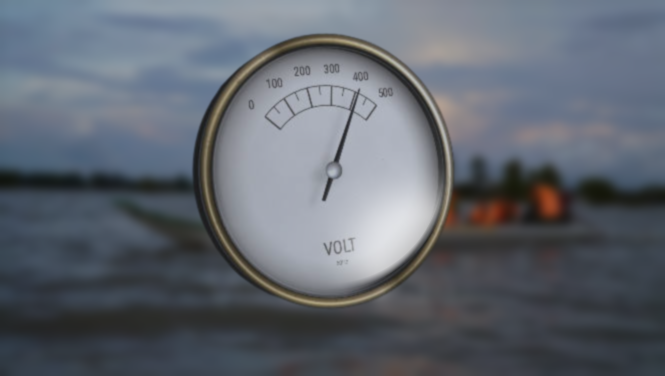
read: 400 V
